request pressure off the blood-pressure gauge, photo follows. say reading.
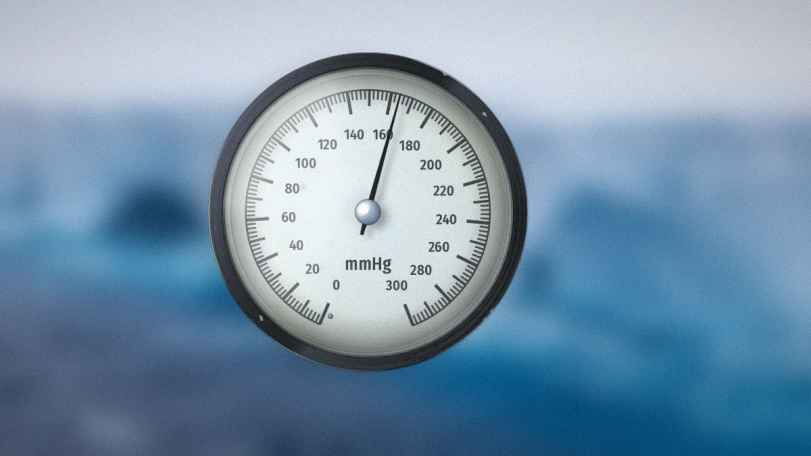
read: 164 mmHg
